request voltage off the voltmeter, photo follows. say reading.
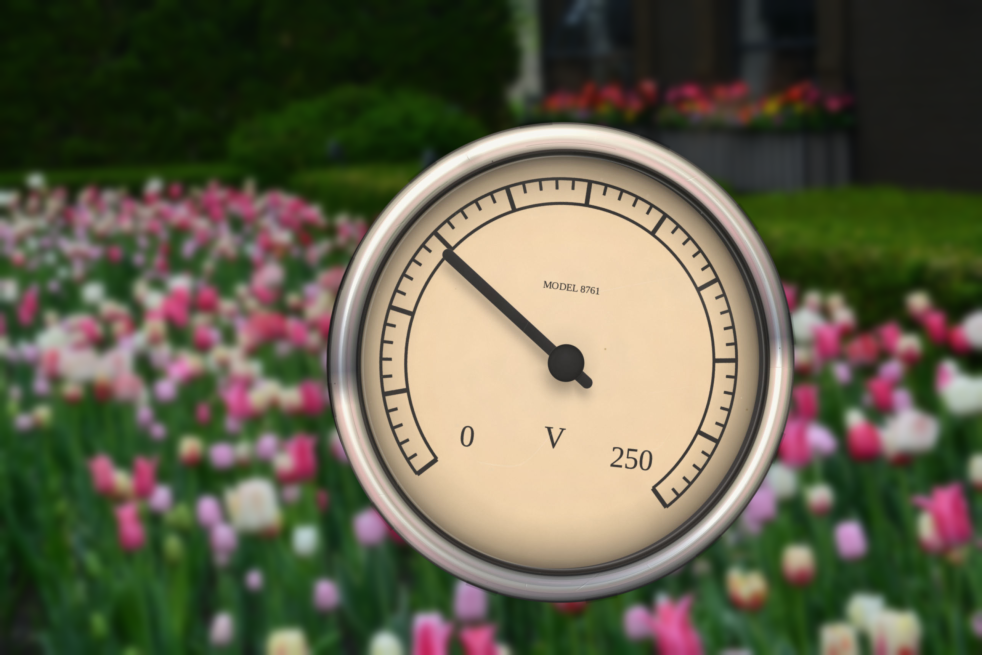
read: 72.5 V
